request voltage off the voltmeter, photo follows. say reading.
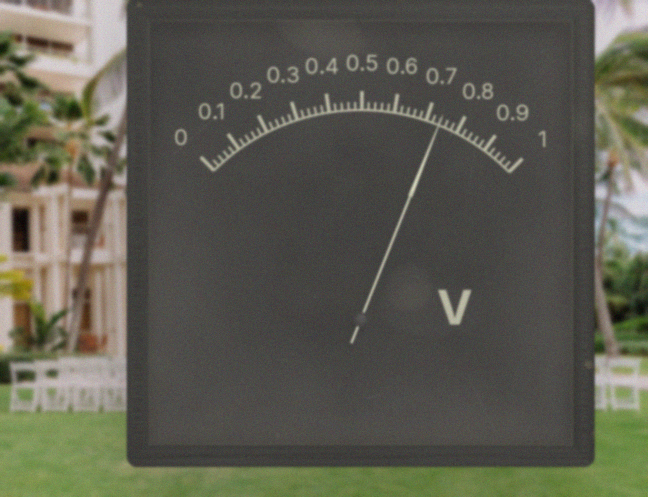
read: 0.74 V
